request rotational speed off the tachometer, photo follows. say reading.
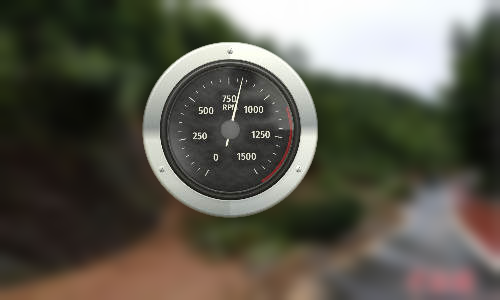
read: 825 rpm
